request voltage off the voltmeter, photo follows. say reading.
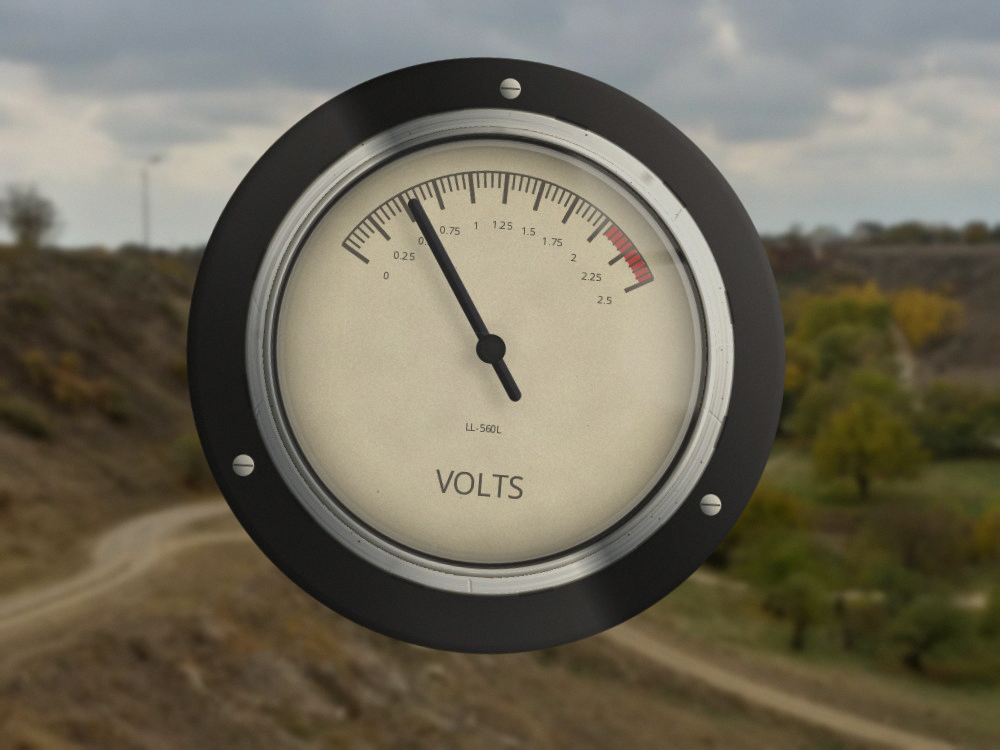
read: 0.55 V
